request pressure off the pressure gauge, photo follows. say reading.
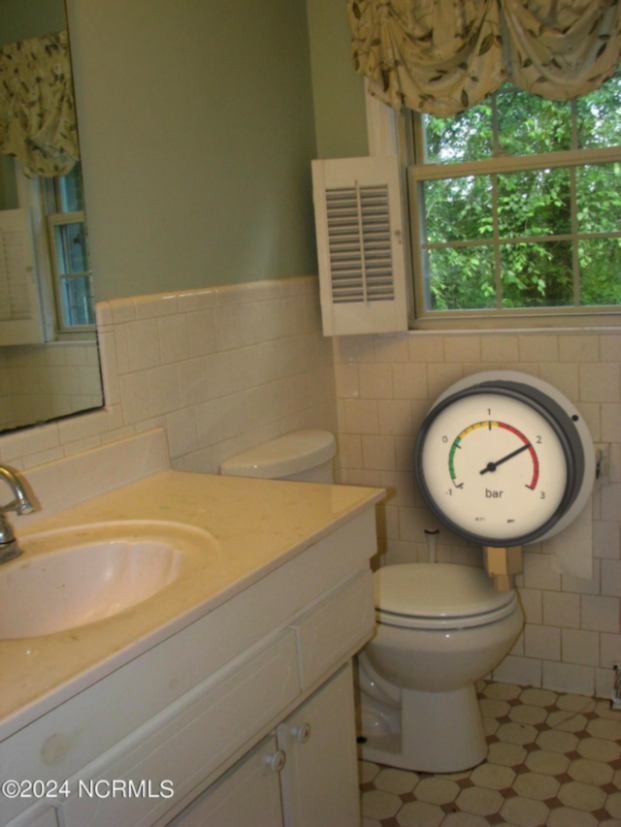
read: 2 bar
